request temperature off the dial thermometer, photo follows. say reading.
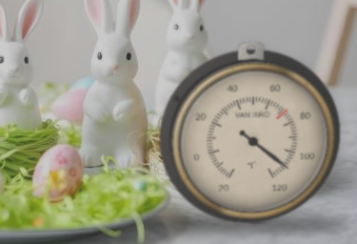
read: 110 °F
